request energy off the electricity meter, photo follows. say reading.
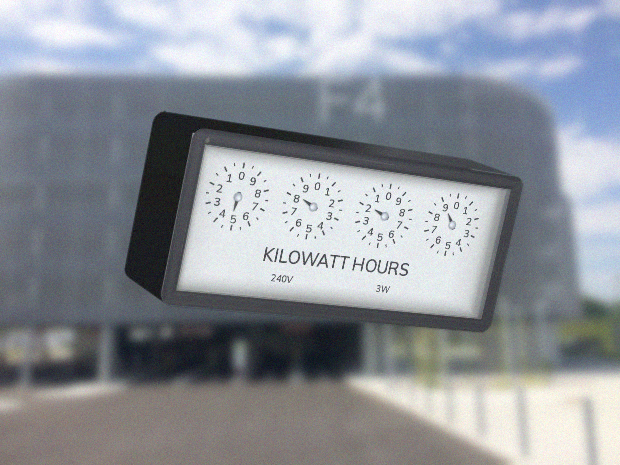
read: 4819 kWh
